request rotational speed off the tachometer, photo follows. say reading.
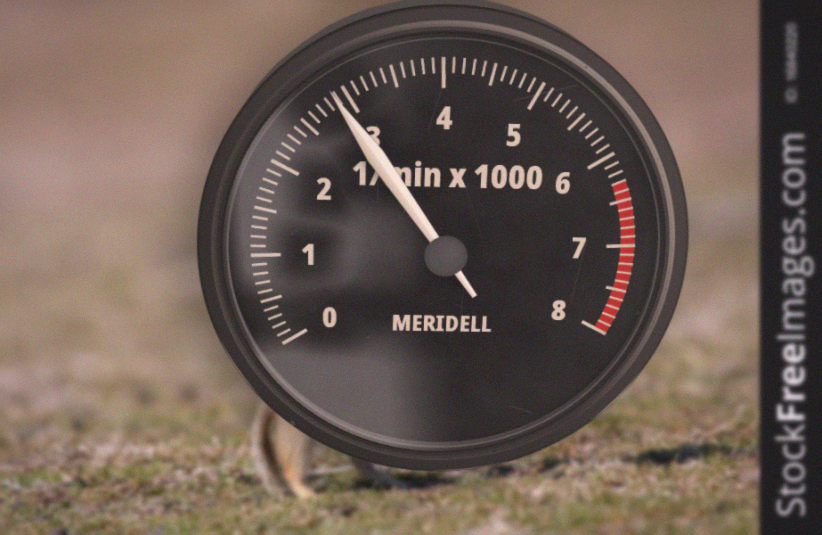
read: 2900 rpm
